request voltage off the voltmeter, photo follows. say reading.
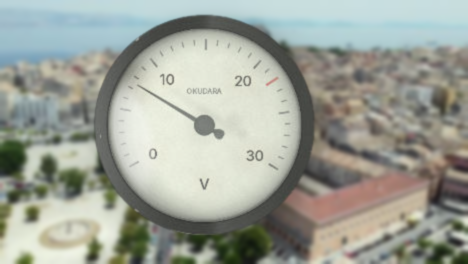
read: 7.5 V
